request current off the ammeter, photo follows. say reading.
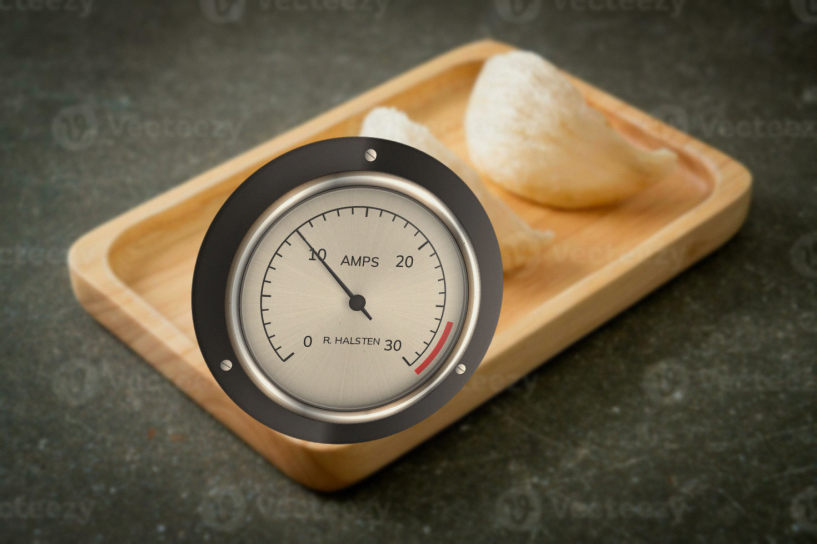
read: 10 A
